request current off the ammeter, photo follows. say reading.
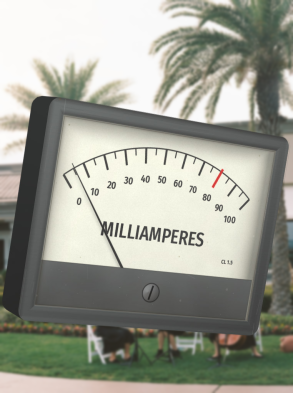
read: 5 mA
